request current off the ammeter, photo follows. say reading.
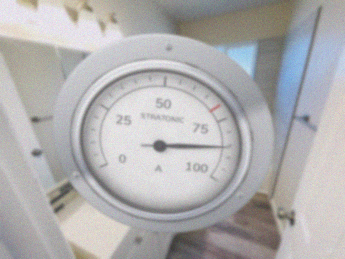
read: 85 A
